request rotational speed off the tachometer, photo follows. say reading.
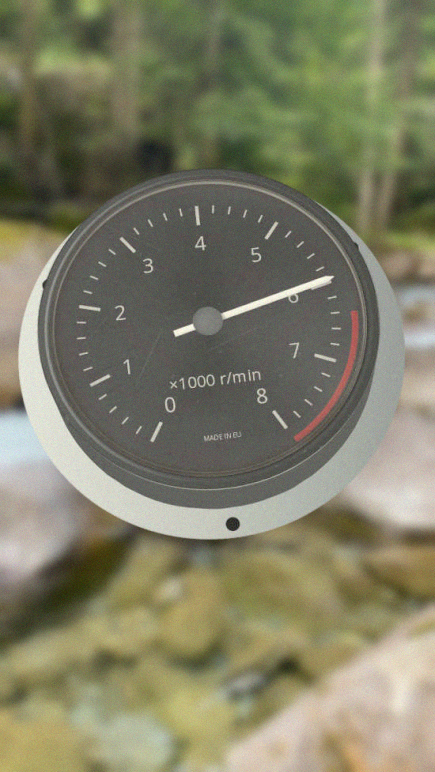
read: 6000 rpm
